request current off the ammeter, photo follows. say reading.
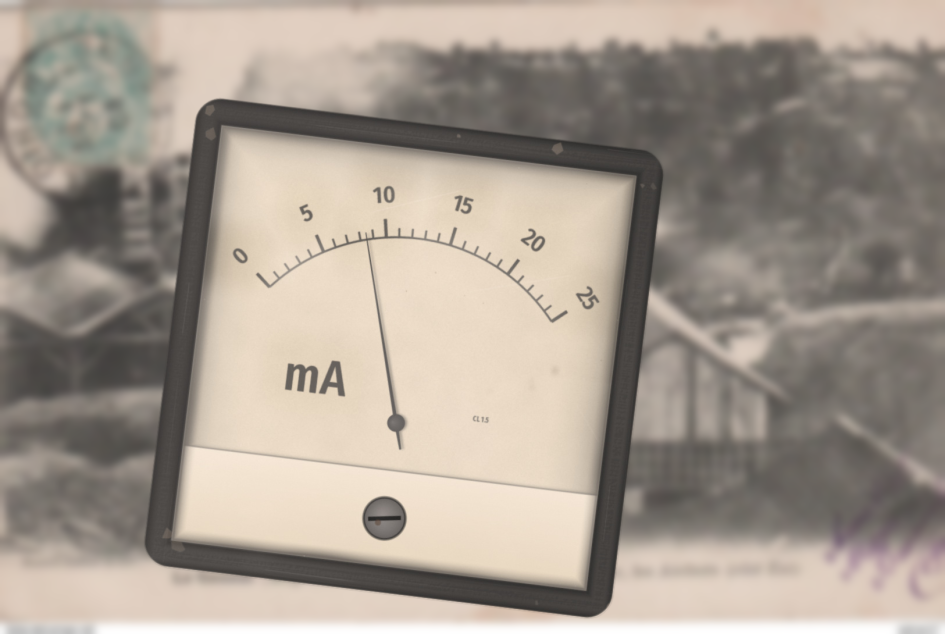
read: 8.5 mA
